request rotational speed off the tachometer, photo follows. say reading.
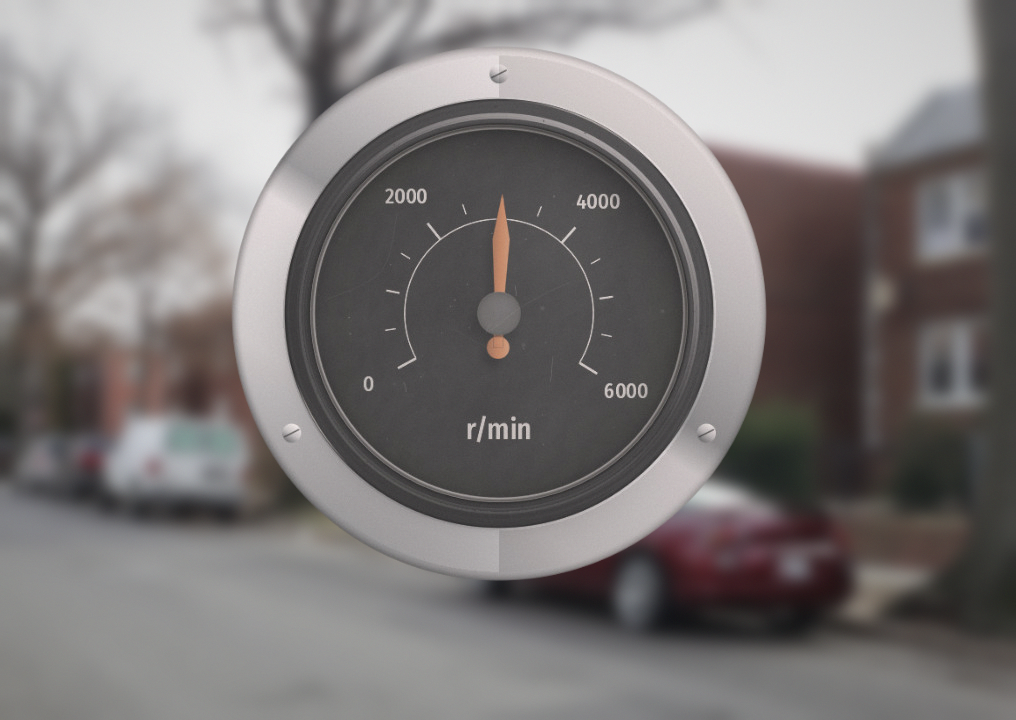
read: 3000 rpm
